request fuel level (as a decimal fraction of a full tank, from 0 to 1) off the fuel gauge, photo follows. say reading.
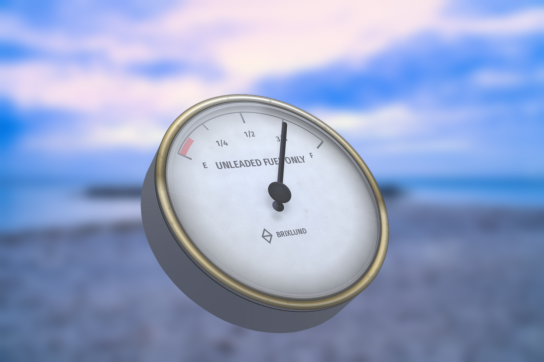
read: 0.75
